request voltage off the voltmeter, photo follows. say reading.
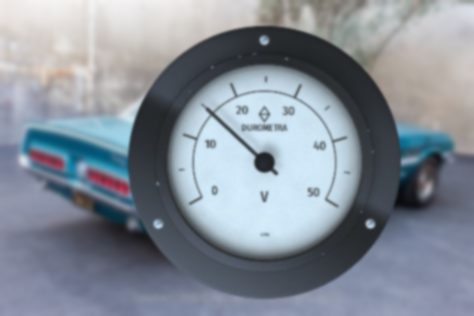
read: 15 V
